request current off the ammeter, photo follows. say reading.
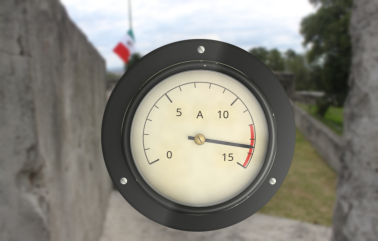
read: 13.5 A
